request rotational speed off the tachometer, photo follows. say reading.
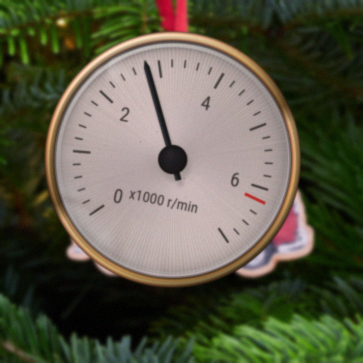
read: 2800 rpm
